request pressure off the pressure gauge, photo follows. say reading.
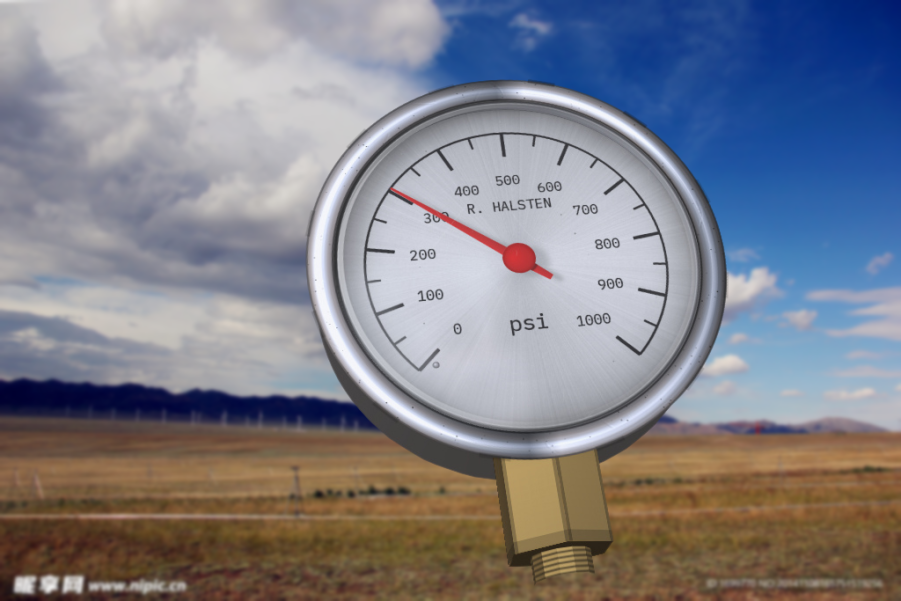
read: 300 psi
